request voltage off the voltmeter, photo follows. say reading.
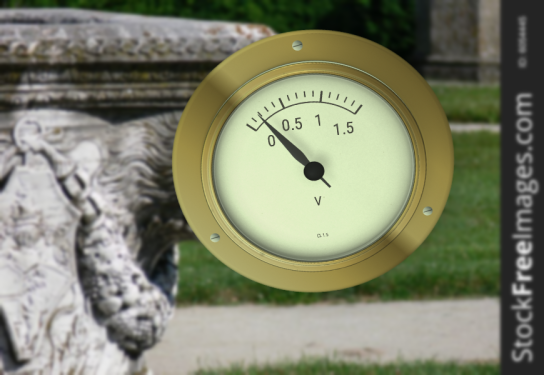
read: 0.2 V
